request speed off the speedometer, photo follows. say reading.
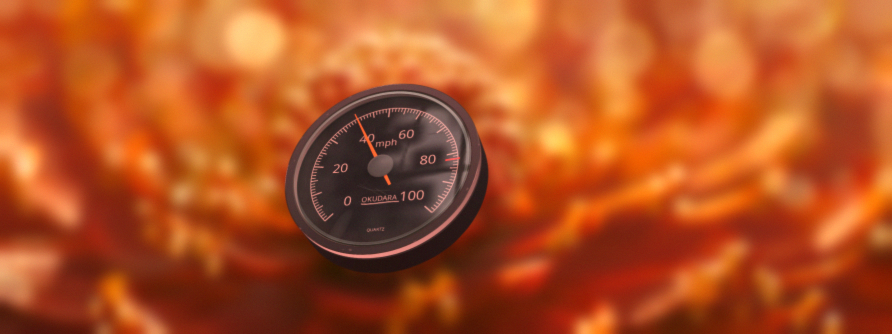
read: 40 mph
